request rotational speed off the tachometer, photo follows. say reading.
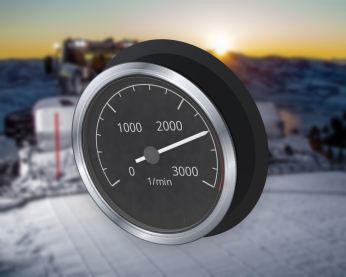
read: 2400 rpm
